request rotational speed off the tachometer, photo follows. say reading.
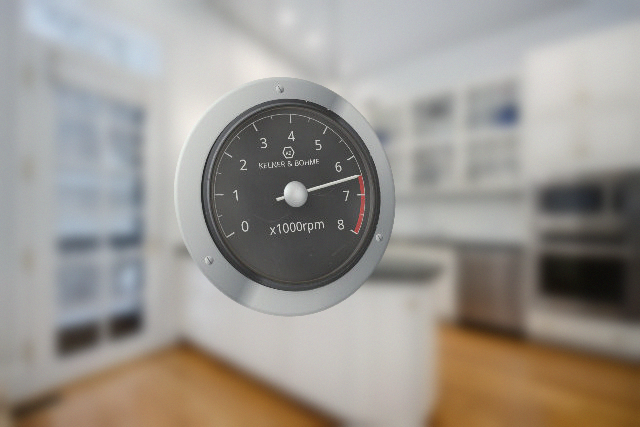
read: 6500 rpm
